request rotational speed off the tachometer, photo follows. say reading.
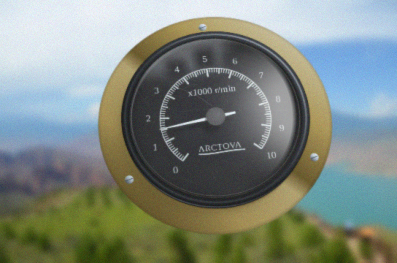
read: 1500 rpm
